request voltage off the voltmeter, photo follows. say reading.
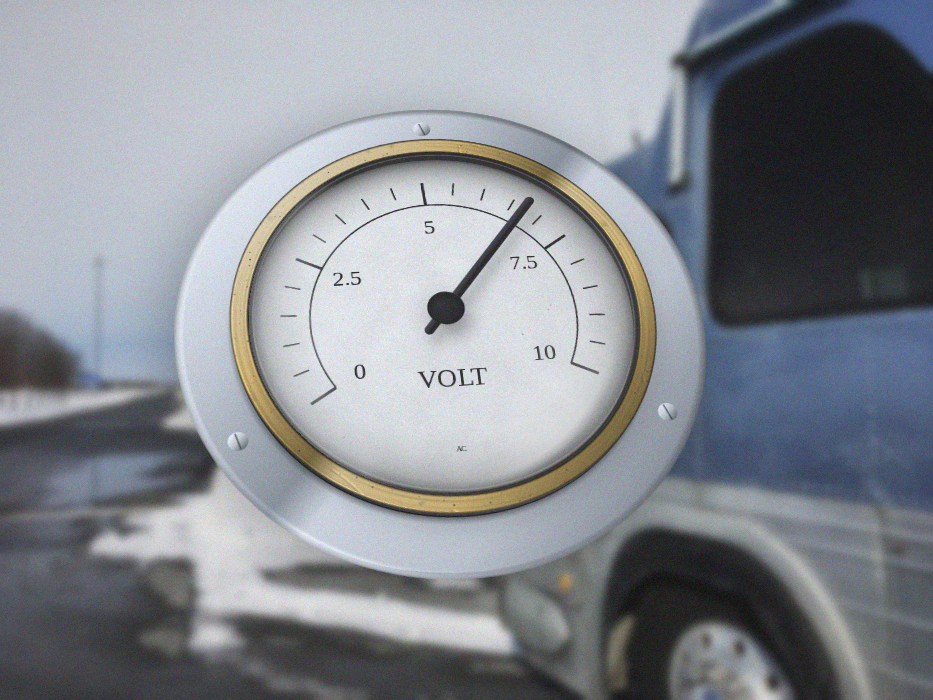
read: 6.75 V
